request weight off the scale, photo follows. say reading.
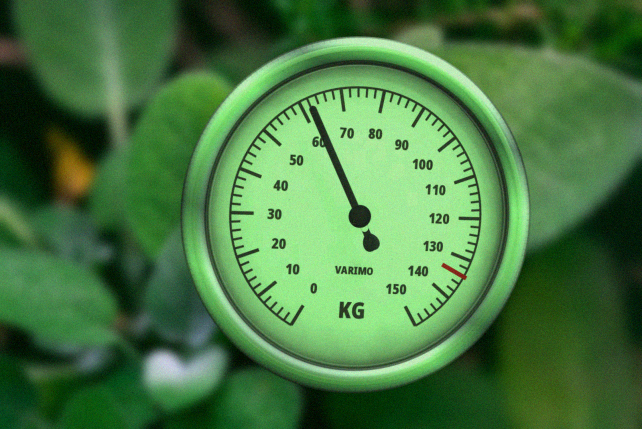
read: 62 kg
